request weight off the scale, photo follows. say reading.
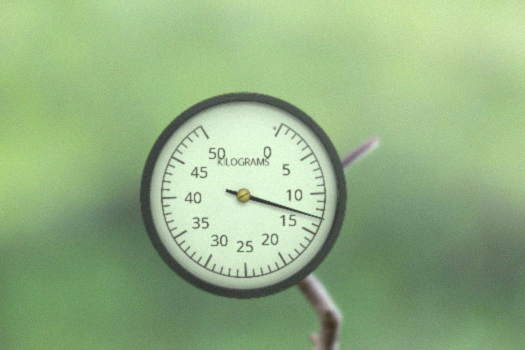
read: 13 kg
